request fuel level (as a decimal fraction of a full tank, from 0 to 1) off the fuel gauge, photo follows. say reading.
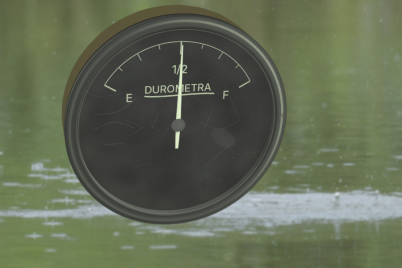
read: 0.5
